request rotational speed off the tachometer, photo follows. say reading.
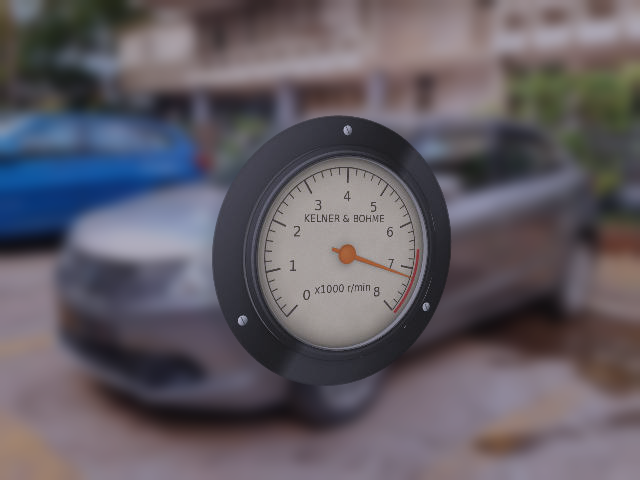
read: 7200 rpm
